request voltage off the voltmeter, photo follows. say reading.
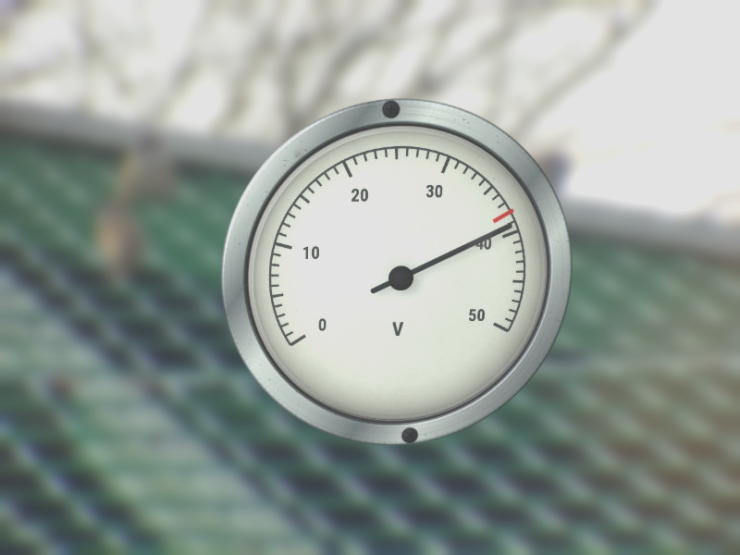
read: 39 V
